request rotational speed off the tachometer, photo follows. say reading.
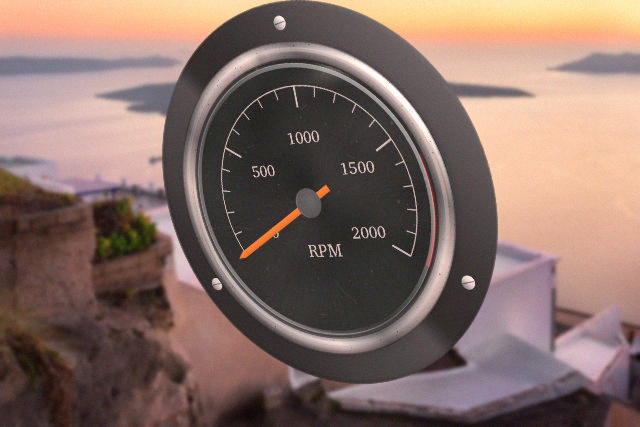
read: 0 rpm
